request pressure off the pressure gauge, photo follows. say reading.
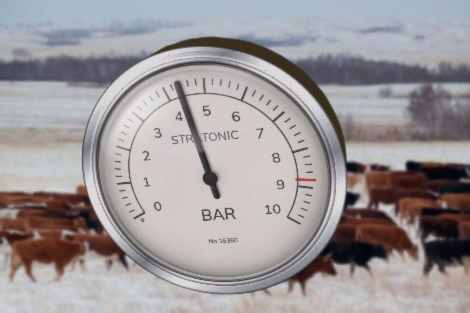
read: 4.4 bar
